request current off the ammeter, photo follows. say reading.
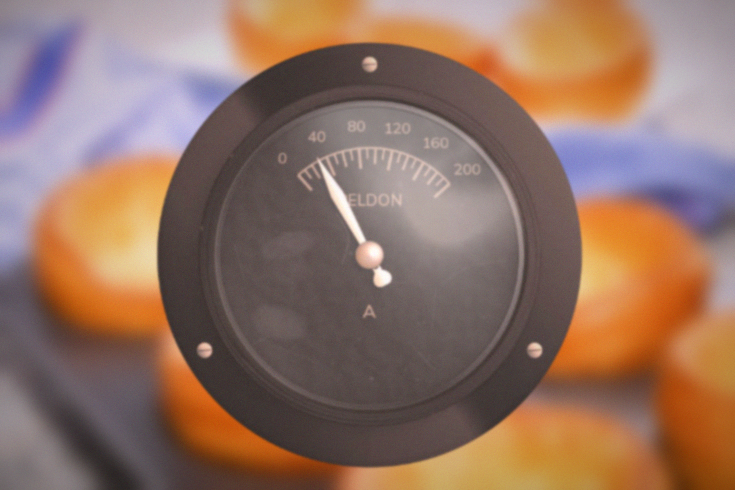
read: 30 A
